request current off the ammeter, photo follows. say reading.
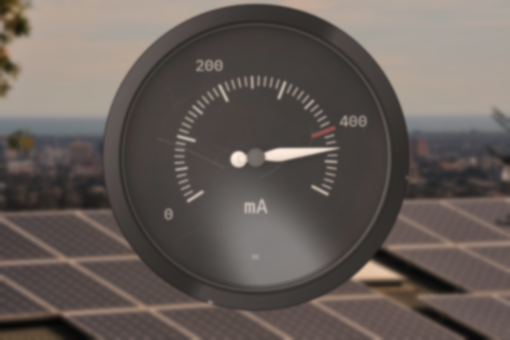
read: 430 mA
